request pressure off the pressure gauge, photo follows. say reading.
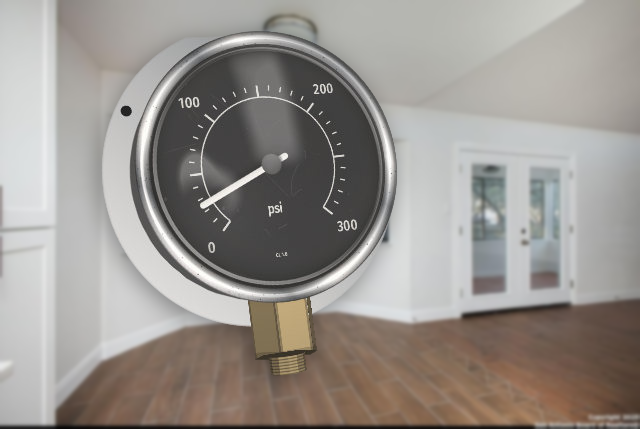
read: 25 psi
